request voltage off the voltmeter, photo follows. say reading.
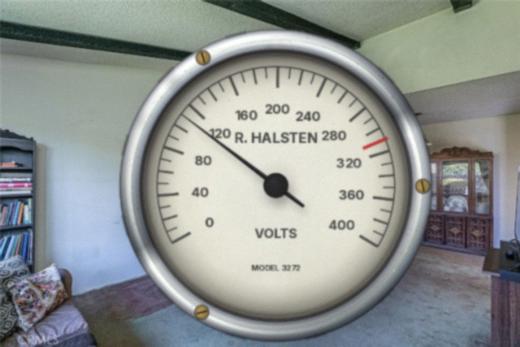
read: 110 V
